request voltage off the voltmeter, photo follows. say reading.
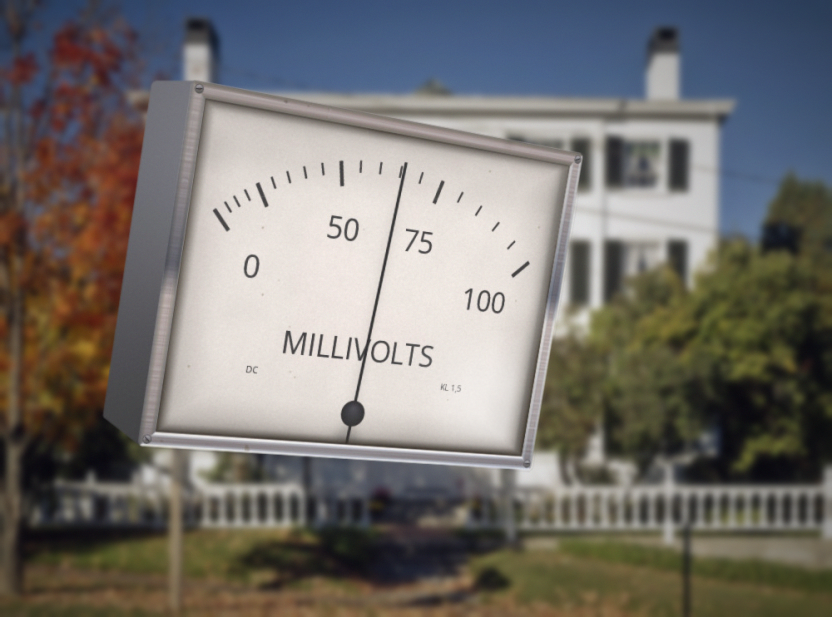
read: 65 mV
